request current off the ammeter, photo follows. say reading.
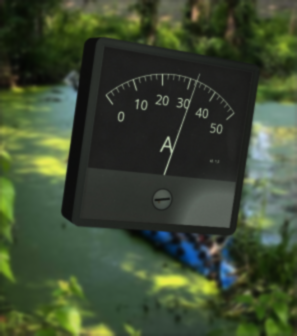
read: 32 A
